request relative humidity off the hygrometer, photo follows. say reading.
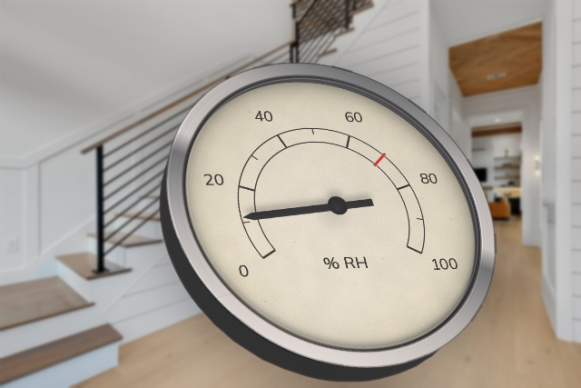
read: 10 %
